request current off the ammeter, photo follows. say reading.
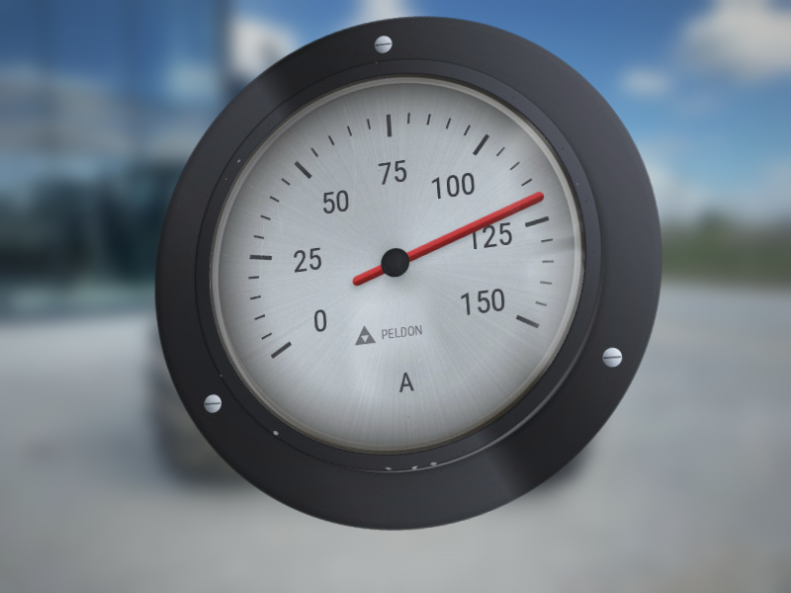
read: 120 A
